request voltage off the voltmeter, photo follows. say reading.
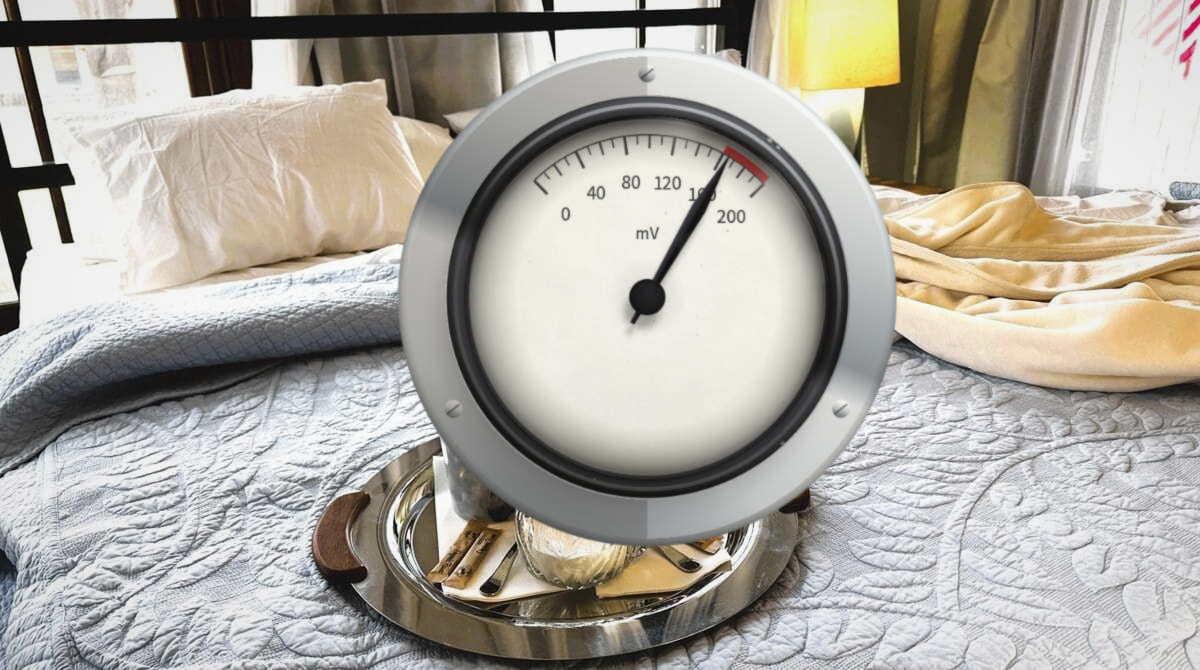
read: 165 mV
